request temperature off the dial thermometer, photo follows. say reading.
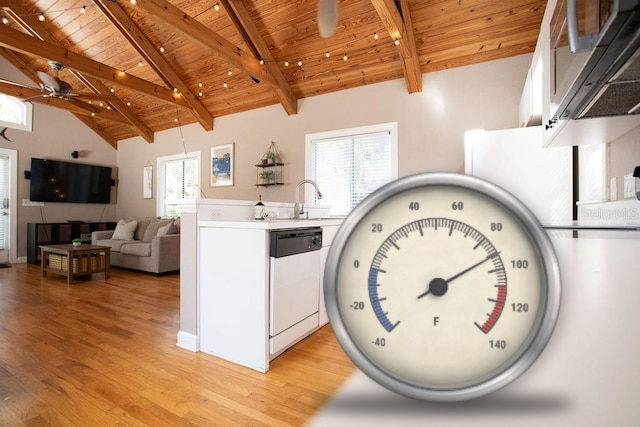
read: 90 °F
